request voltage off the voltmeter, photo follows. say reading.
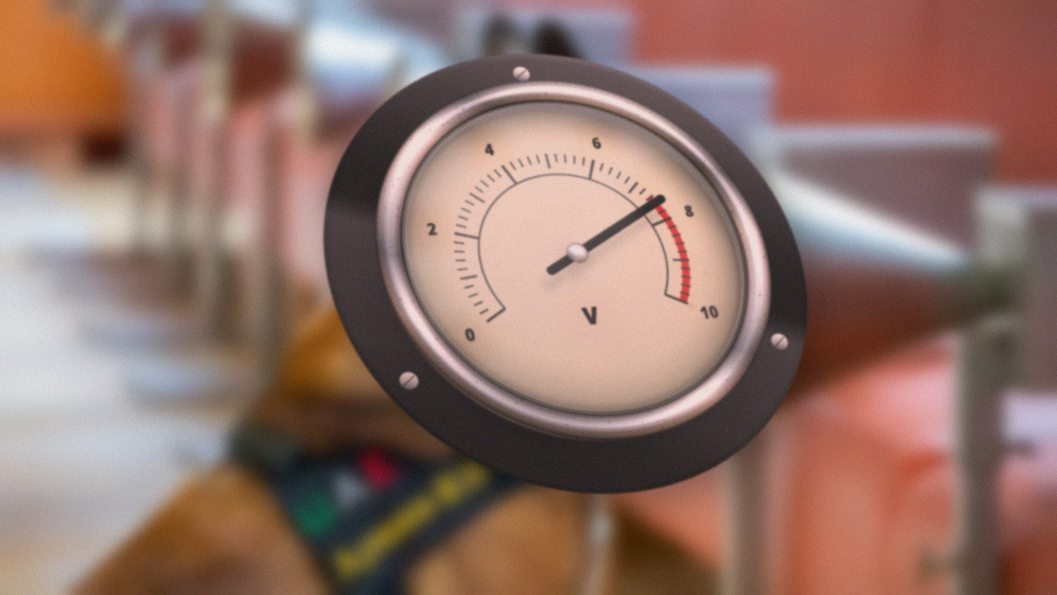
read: 7.6 V
